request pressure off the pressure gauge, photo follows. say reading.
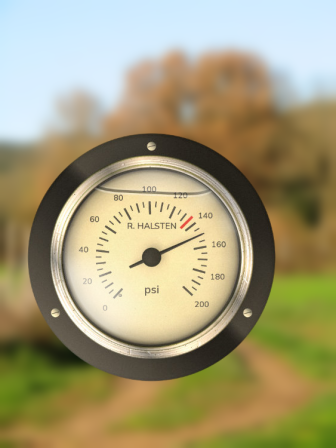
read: 150 psi
